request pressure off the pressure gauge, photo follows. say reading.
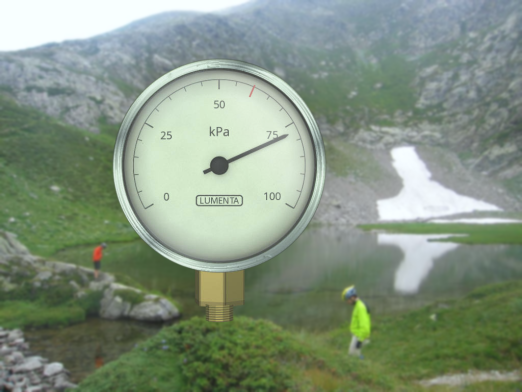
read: 77.5 kPa
